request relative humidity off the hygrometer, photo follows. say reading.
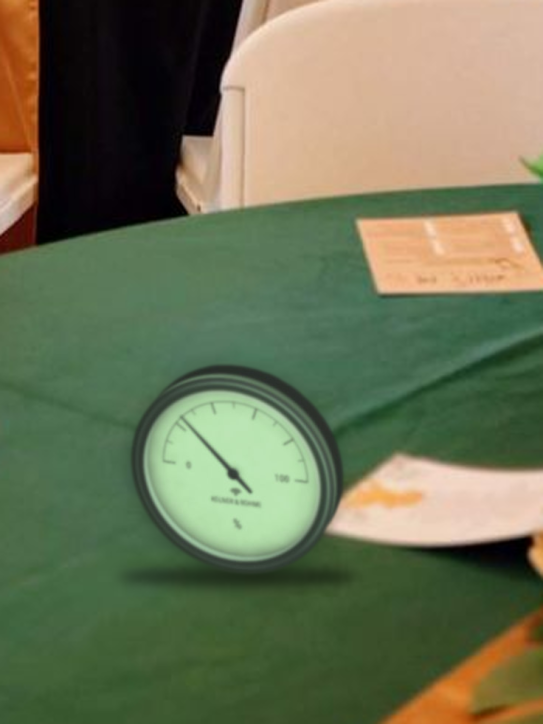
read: 25 %
